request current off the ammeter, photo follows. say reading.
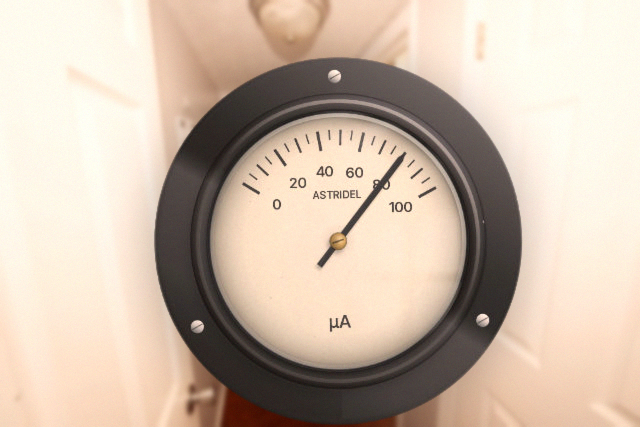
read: 80 µA
